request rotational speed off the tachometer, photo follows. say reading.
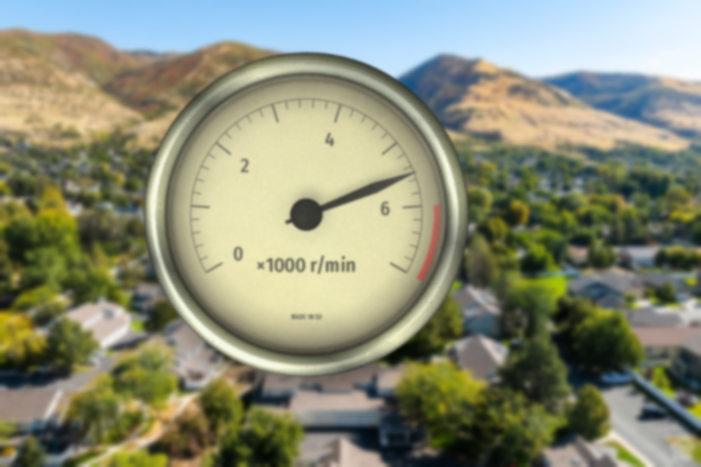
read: 5500 rpm
